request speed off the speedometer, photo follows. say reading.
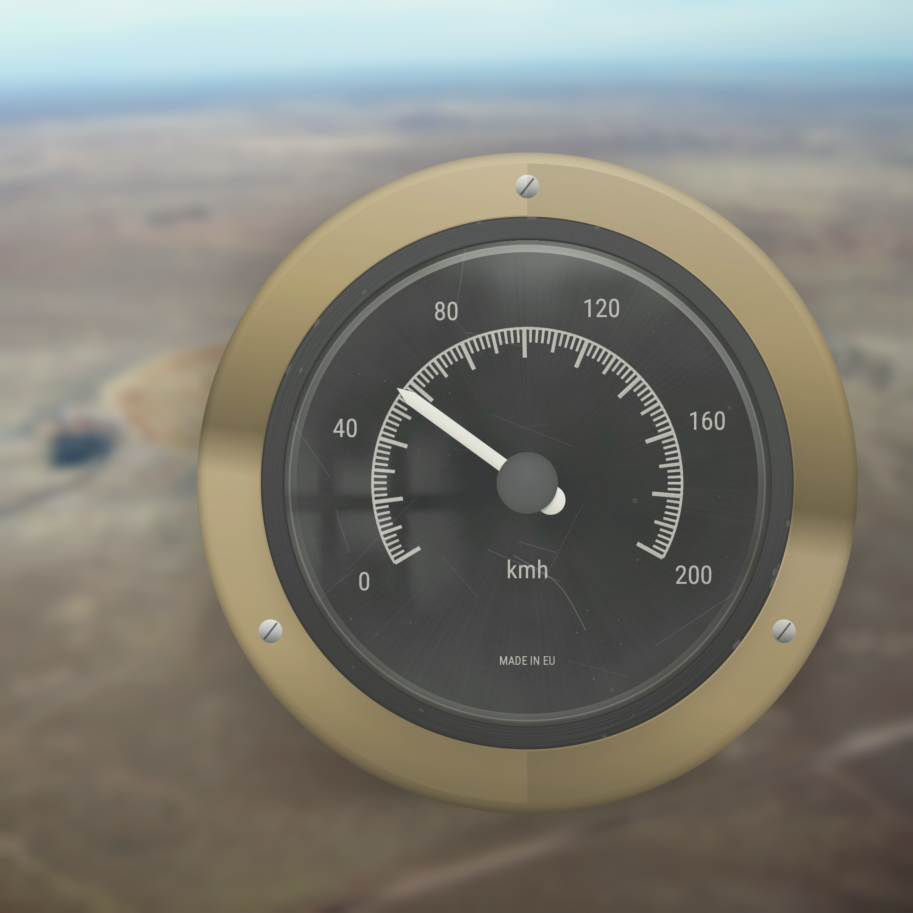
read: 56 km/h
